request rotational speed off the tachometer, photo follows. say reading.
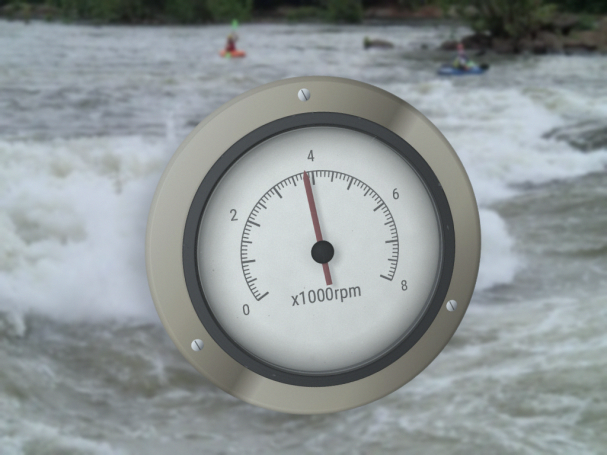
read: 3800 rpm
